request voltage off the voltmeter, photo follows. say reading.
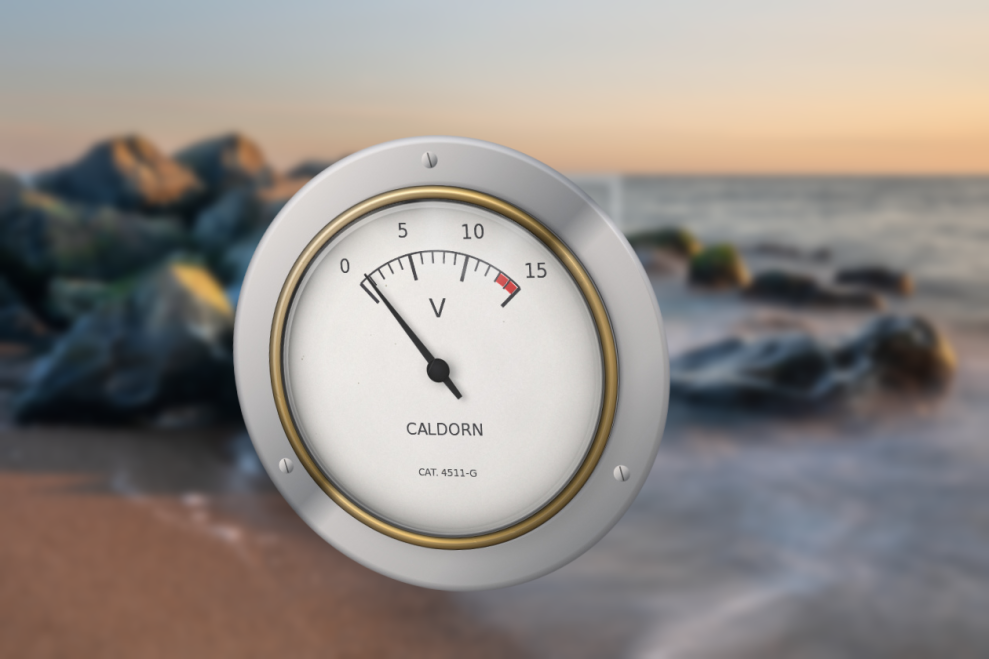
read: 1 V
